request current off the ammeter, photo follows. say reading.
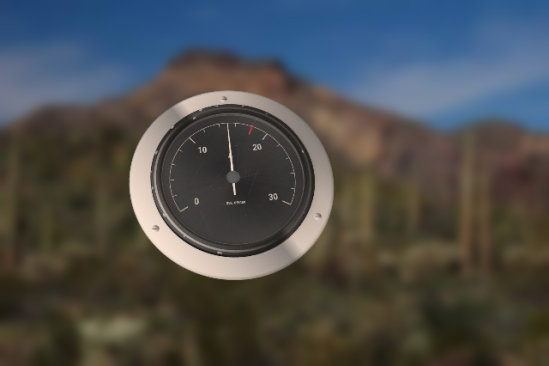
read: 15 A
